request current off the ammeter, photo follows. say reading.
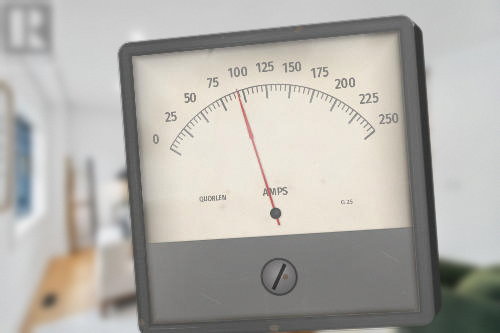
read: 95 A
